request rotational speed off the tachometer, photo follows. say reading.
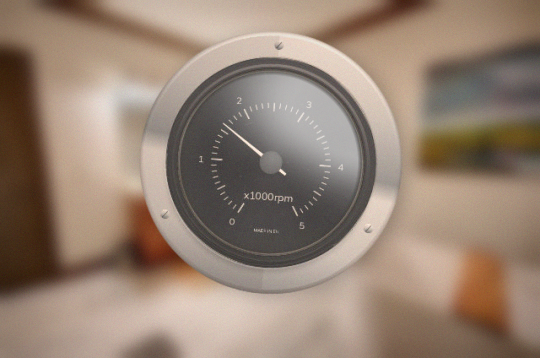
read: 1600 rpm
